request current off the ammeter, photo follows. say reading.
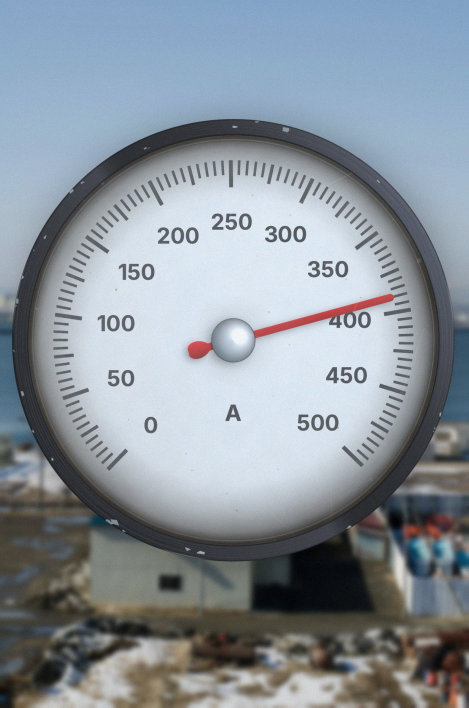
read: 390 A
